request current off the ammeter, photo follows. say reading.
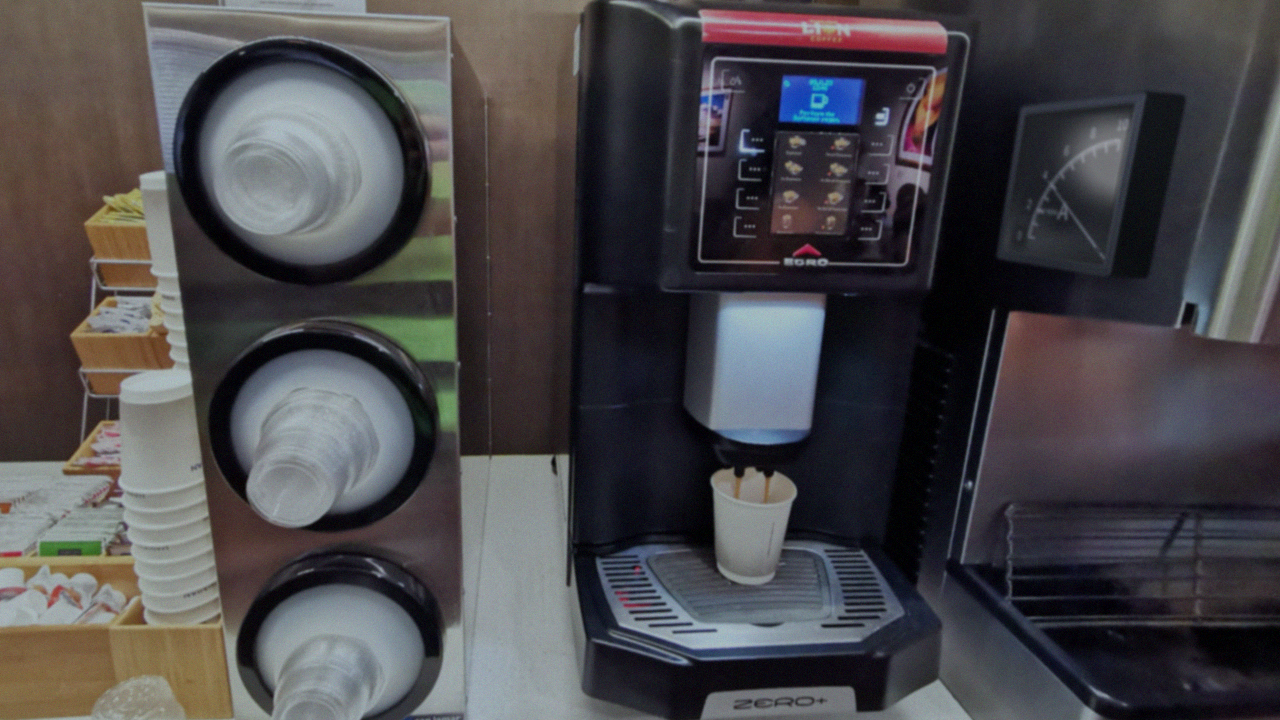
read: 4 A
